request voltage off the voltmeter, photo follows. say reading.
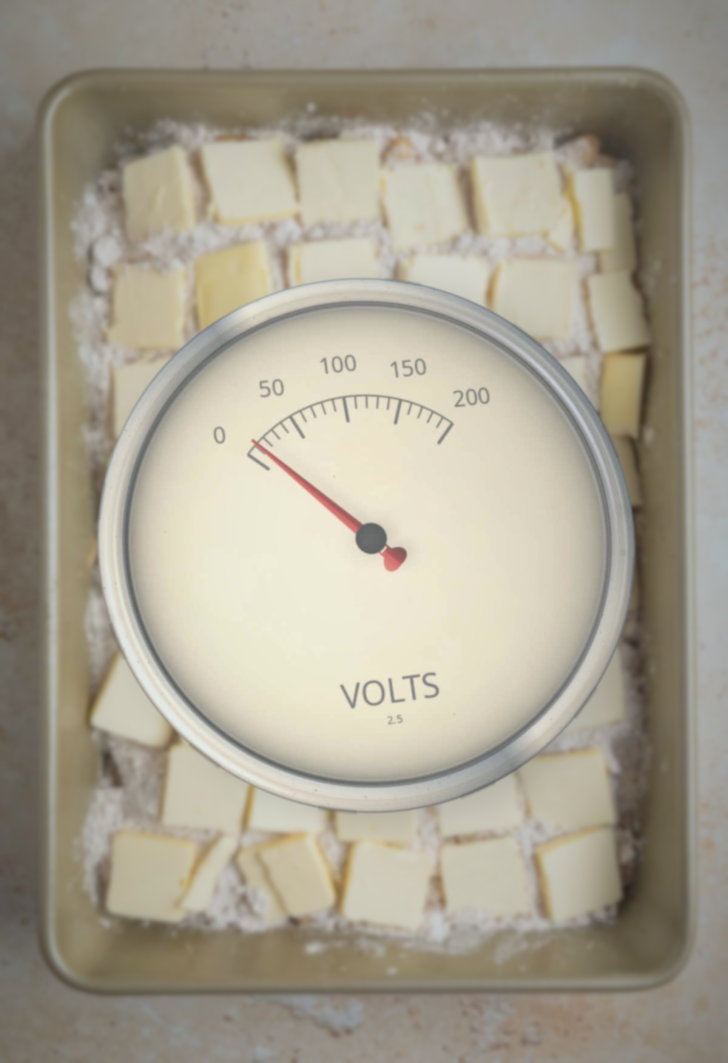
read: 10 V
